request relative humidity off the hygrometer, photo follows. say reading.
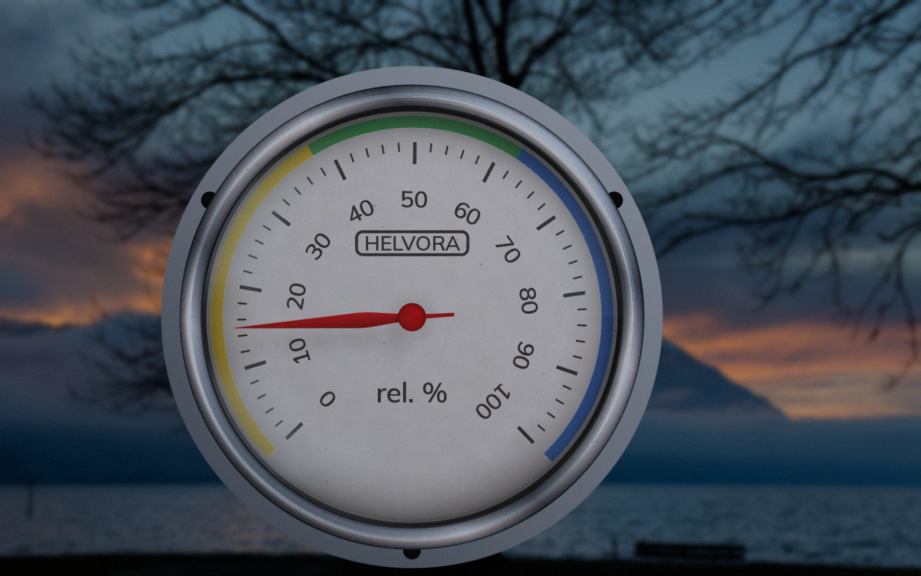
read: 15 %
